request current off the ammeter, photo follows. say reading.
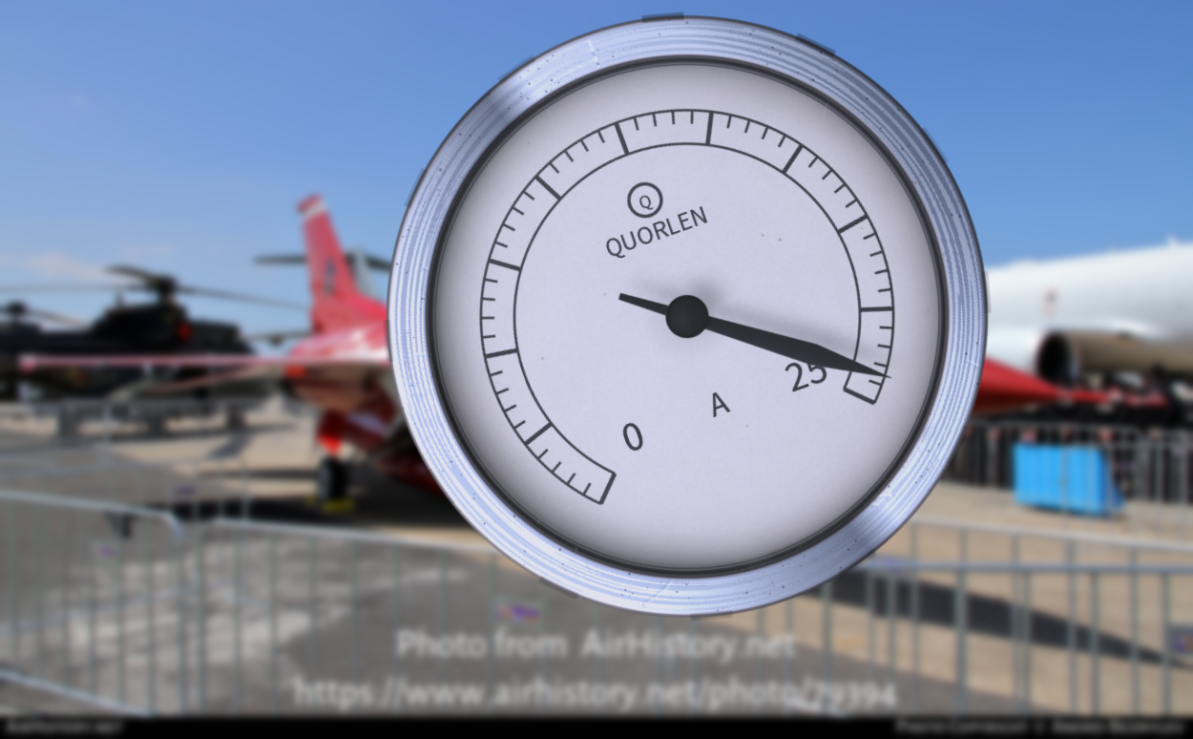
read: 24.25 A
